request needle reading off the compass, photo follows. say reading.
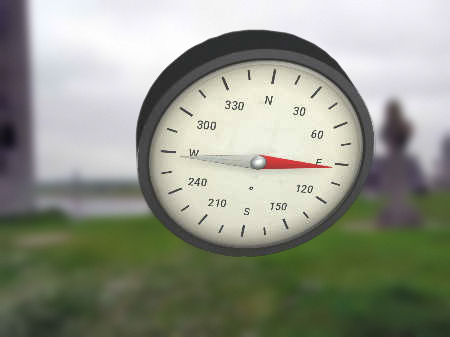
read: 90 °
